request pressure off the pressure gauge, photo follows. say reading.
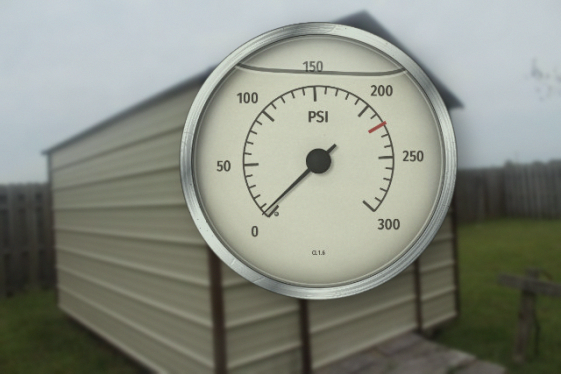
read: 5 psi
